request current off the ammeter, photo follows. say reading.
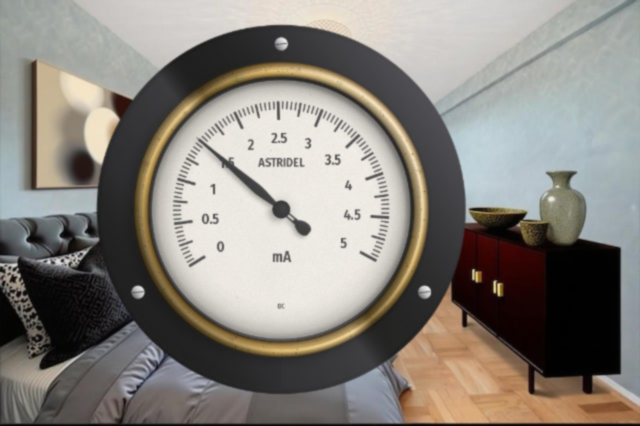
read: 1.5 mA
